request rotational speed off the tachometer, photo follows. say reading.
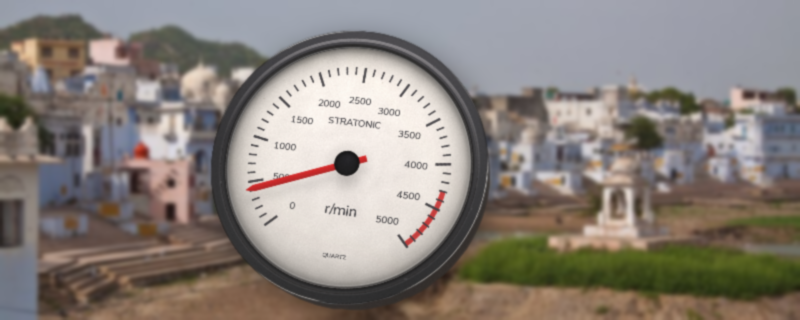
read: 400 rpm
